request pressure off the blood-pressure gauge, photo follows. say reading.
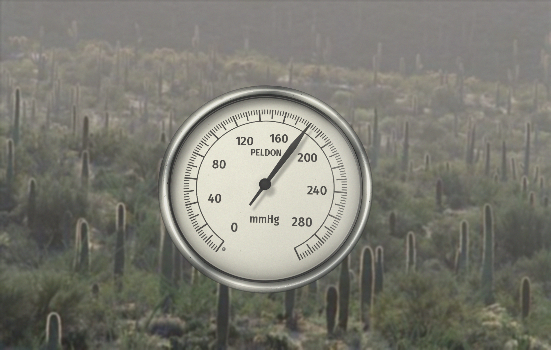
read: 180 mmHg
